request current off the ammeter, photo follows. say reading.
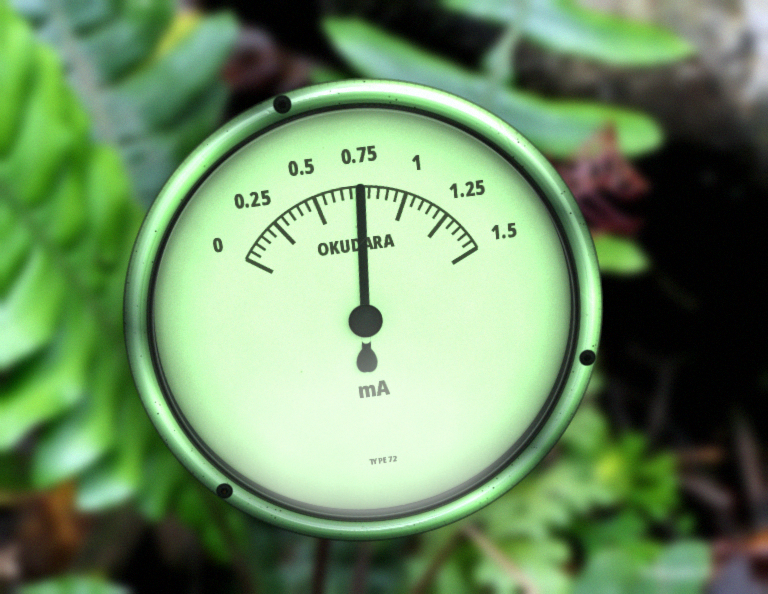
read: 0.75 mA
